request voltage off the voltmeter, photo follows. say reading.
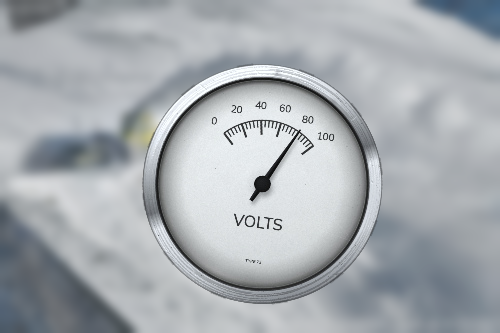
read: 80 V
